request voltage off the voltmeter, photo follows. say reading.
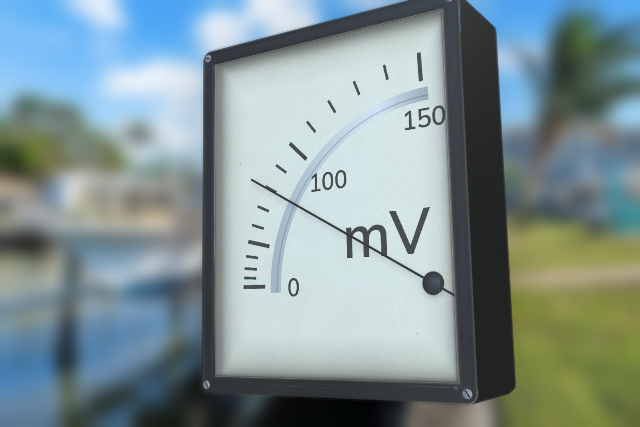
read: 80 mV
